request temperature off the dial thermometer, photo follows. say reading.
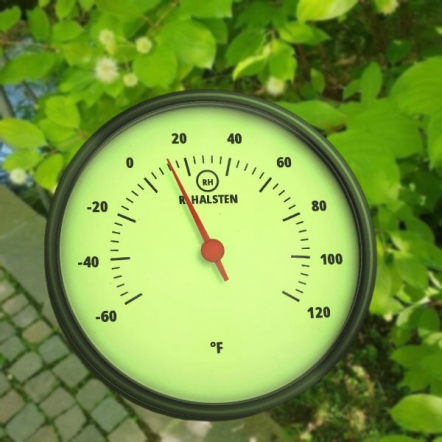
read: 12 °F
